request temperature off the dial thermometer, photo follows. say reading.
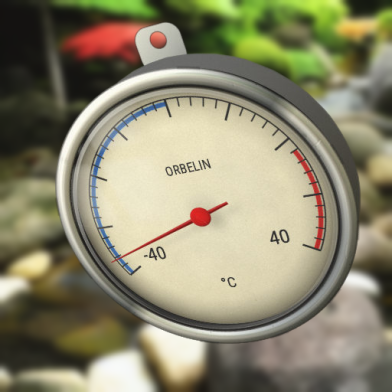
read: -36 °C
